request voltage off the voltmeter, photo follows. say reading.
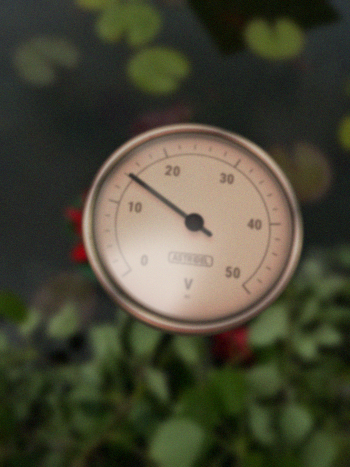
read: 14 V
